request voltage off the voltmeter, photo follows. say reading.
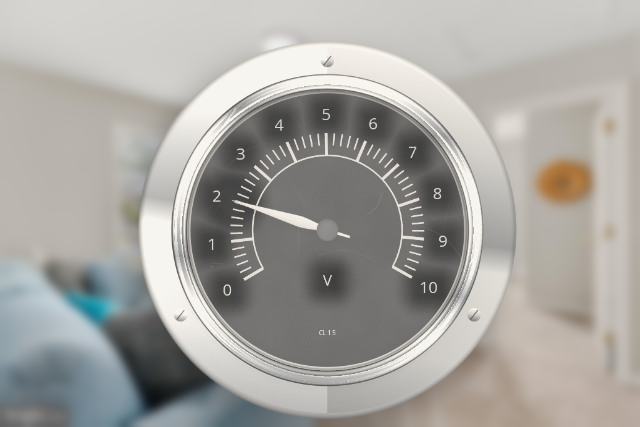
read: 2 V
